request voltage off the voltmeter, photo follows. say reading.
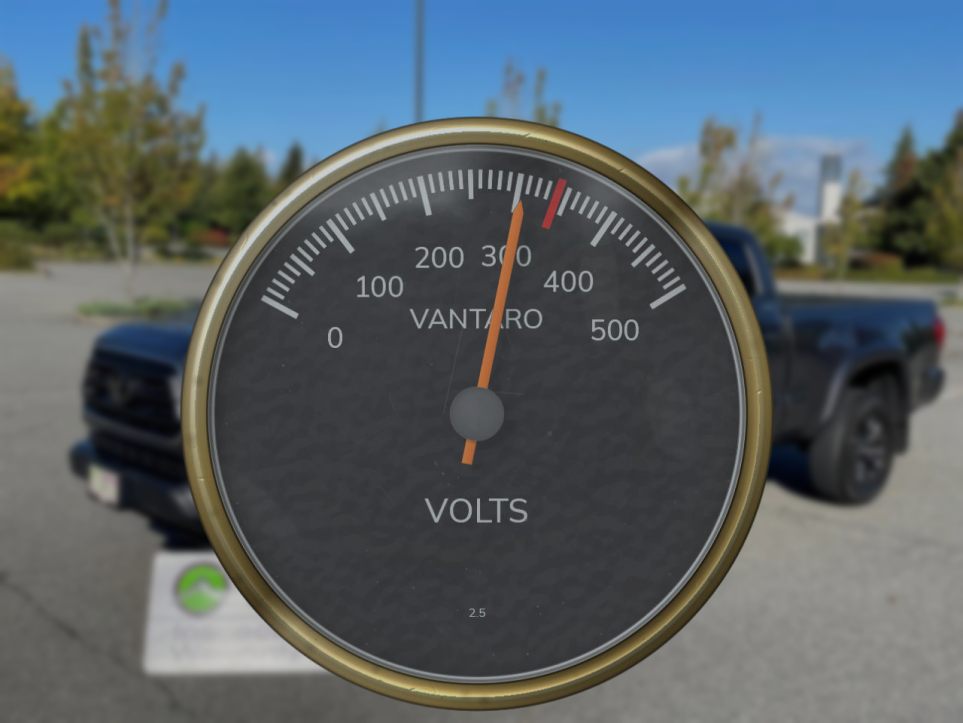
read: 305 V
